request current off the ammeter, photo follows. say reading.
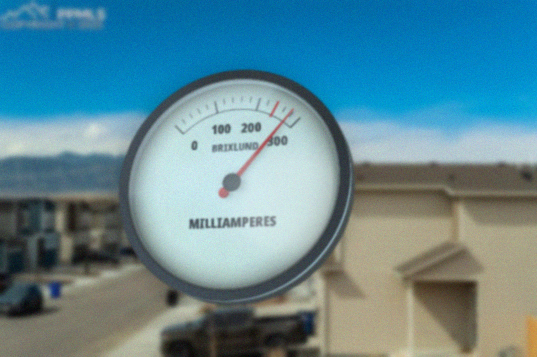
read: 280 mA
